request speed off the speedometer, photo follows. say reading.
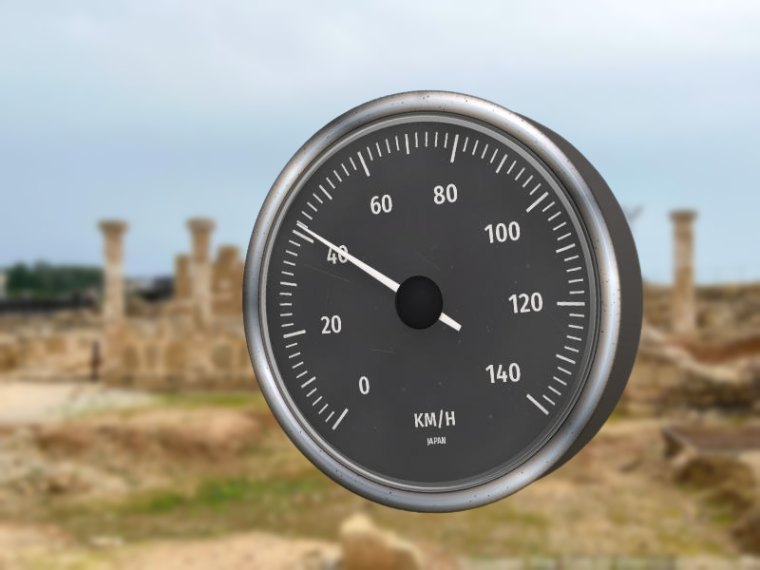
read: 42 km/h
